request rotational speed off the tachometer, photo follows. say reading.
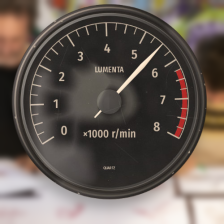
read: 5500 rpm
